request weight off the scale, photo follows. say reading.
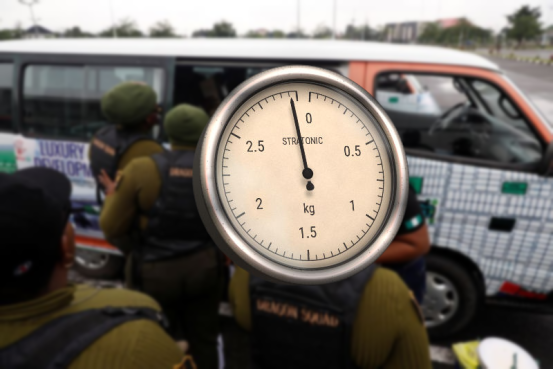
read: 2.95 kg
